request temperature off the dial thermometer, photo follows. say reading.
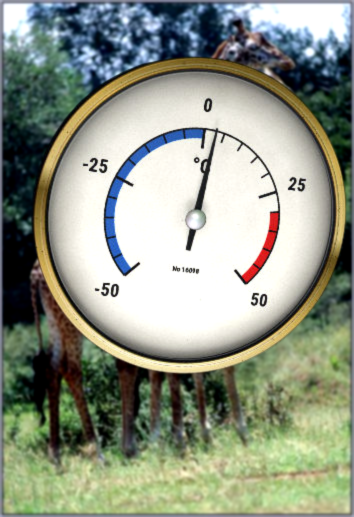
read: 2.5 °C
